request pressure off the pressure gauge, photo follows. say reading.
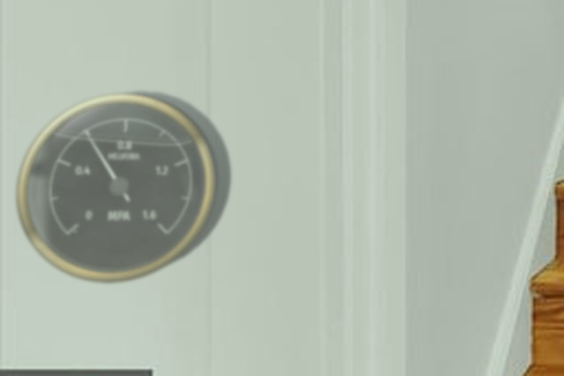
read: 0.6 MPa
